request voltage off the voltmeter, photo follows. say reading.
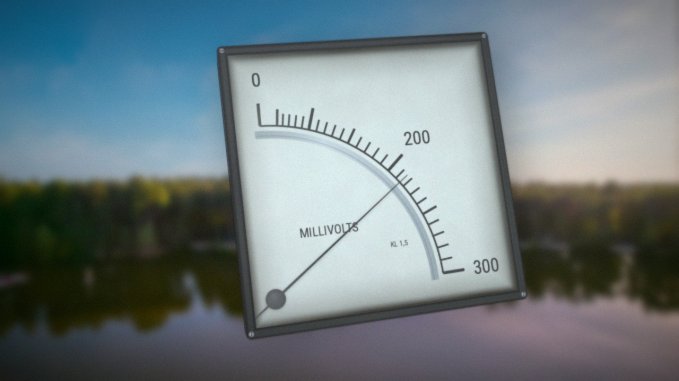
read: 215 mV
